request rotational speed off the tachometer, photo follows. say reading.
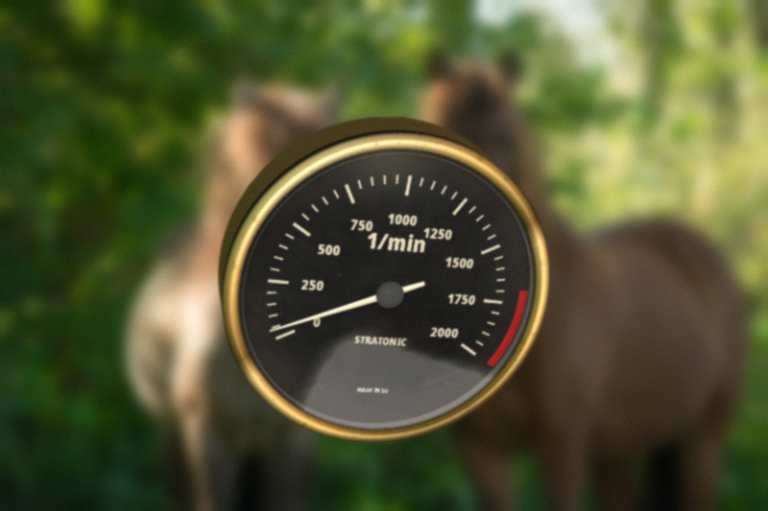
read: 50 rpm
